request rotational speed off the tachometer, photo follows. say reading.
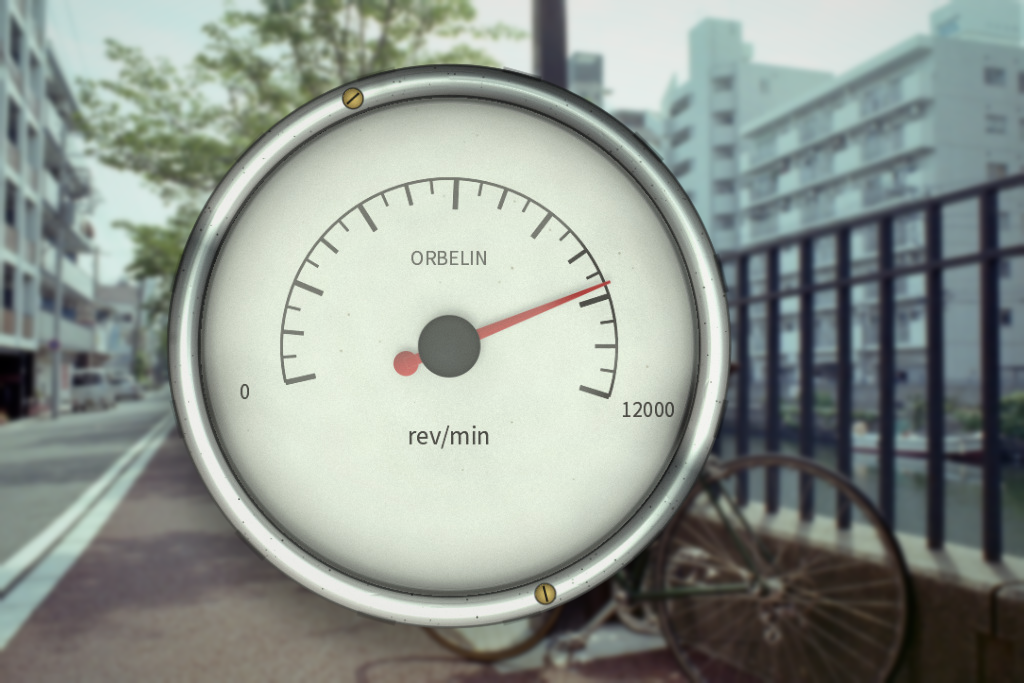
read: 9750 rpm
